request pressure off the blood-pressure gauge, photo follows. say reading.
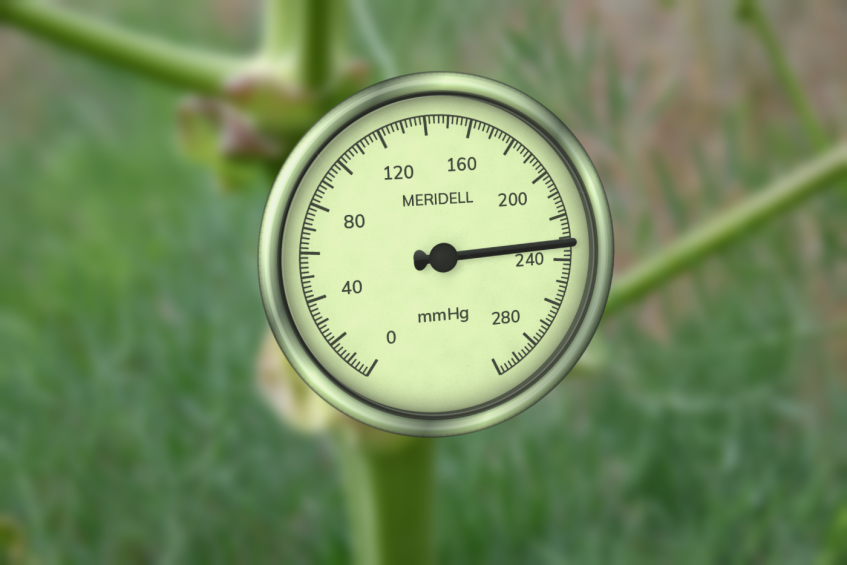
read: 232 mmHg
